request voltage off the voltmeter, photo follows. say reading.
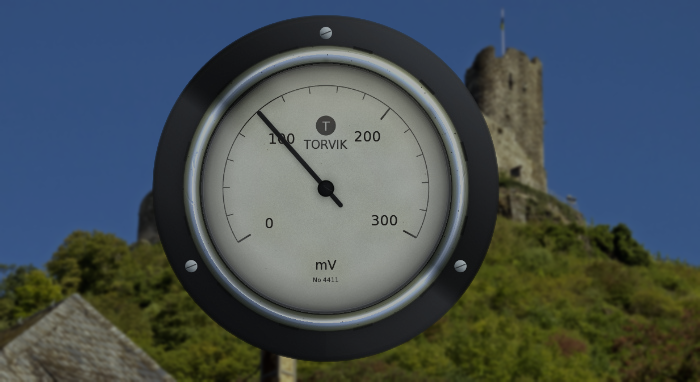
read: 100 mV
